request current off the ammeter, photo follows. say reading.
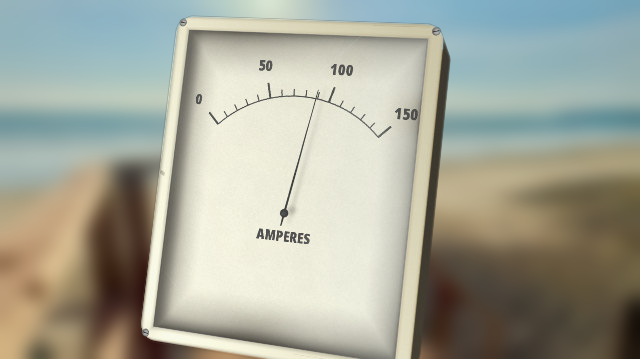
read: 90 A
